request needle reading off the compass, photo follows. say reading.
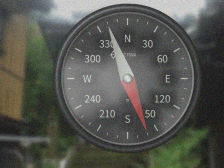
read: 160 °
